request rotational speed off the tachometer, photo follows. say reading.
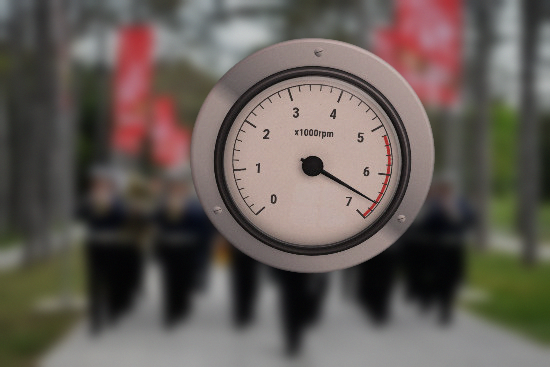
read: 6600 rpm
